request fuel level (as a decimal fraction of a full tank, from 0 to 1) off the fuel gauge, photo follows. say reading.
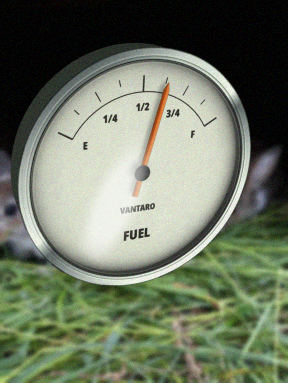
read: 0.625
